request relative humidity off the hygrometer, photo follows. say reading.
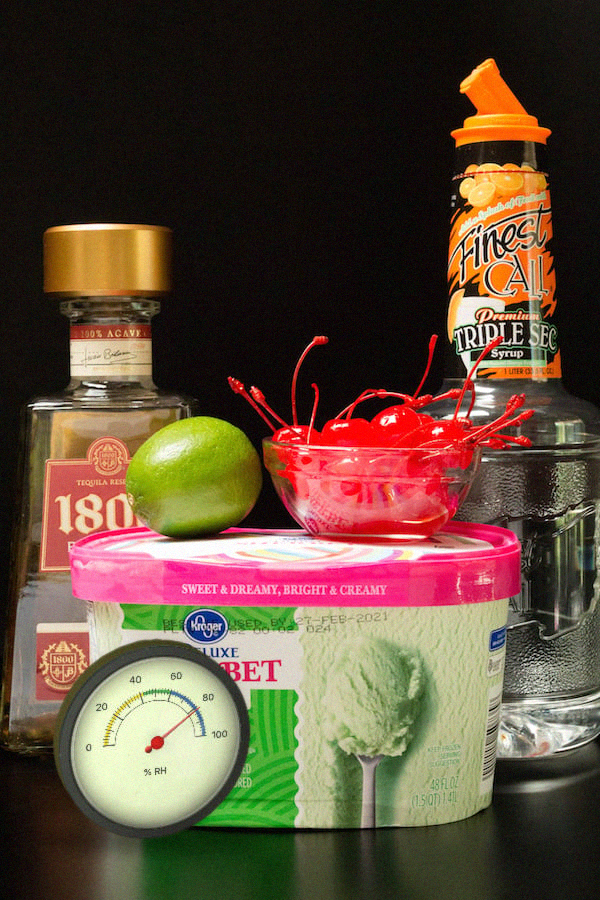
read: 80 %
